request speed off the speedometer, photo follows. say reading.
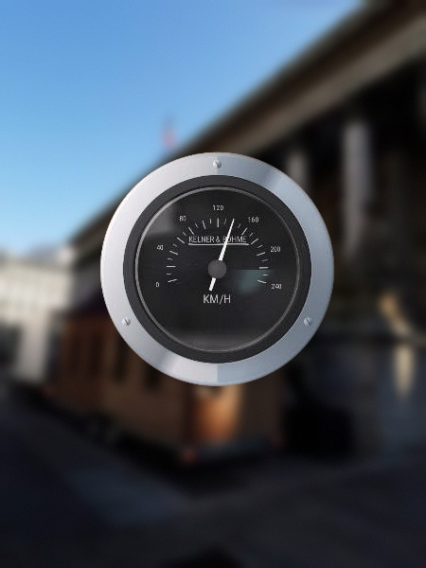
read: 140 km/h
